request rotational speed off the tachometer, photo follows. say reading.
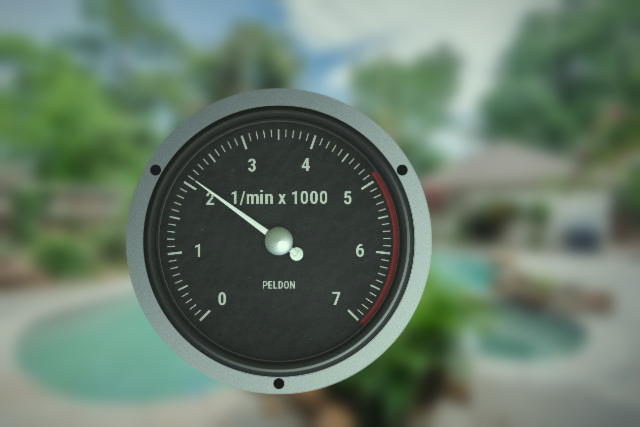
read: 2100 rpm
